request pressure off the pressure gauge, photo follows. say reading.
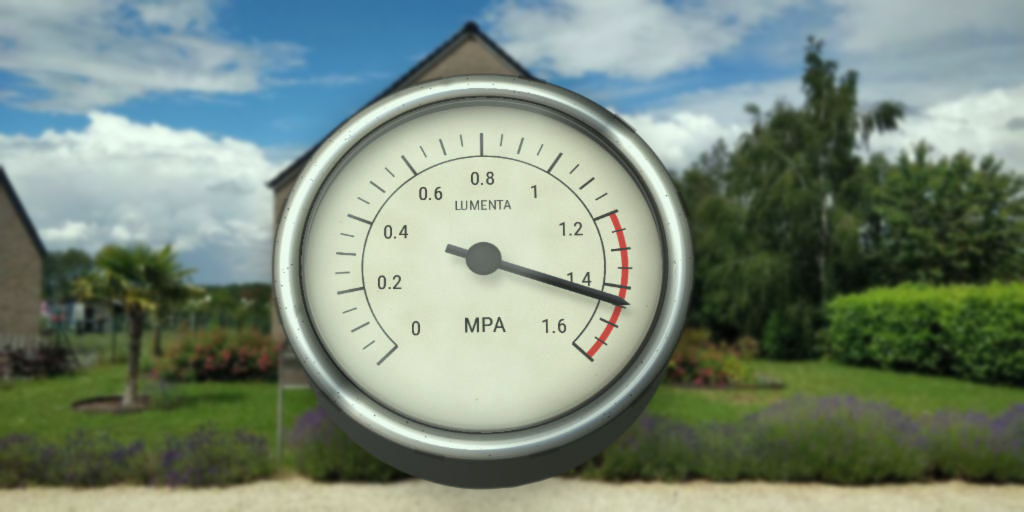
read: 1.45 MPa
